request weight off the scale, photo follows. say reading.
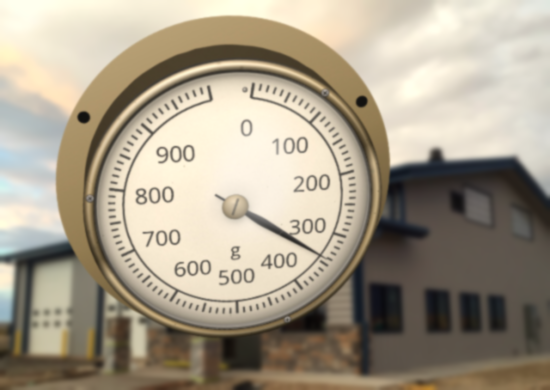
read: 340 g
